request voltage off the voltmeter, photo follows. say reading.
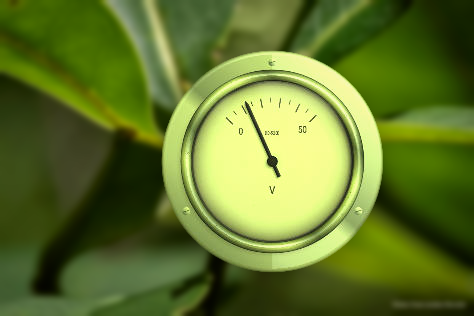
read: 12.5 V
